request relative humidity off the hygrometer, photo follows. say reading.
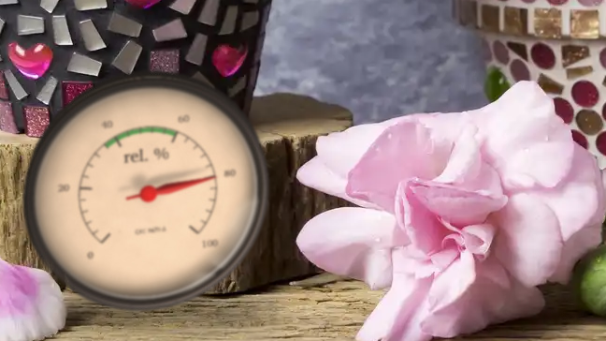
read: 80 %
